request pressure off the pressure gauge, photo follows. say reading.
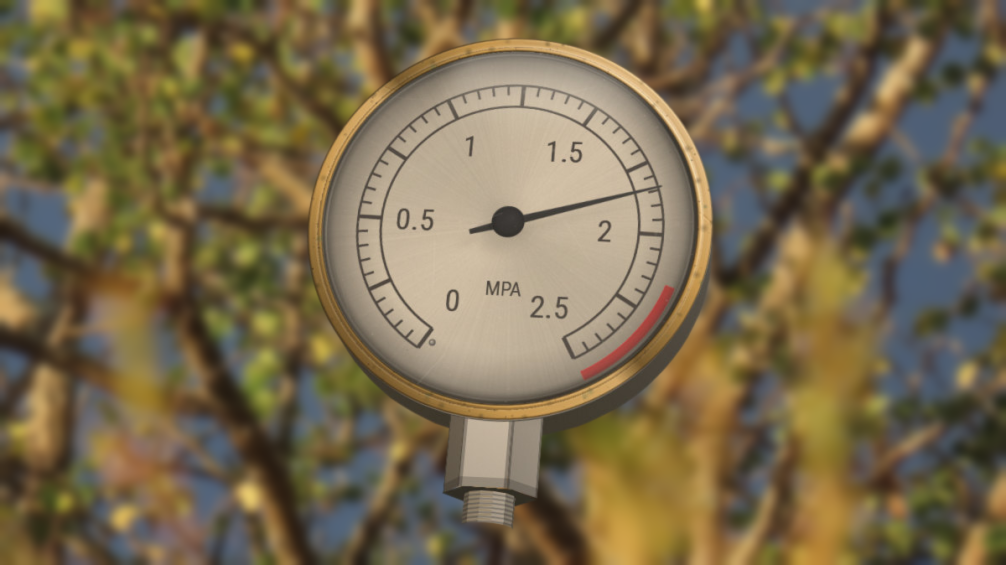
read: 1.85 MPa
